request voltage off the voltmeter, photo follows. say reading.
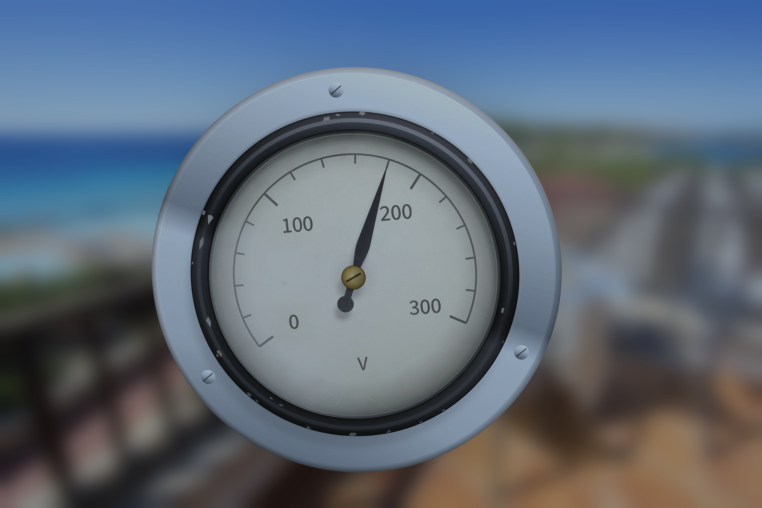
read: 180 V
